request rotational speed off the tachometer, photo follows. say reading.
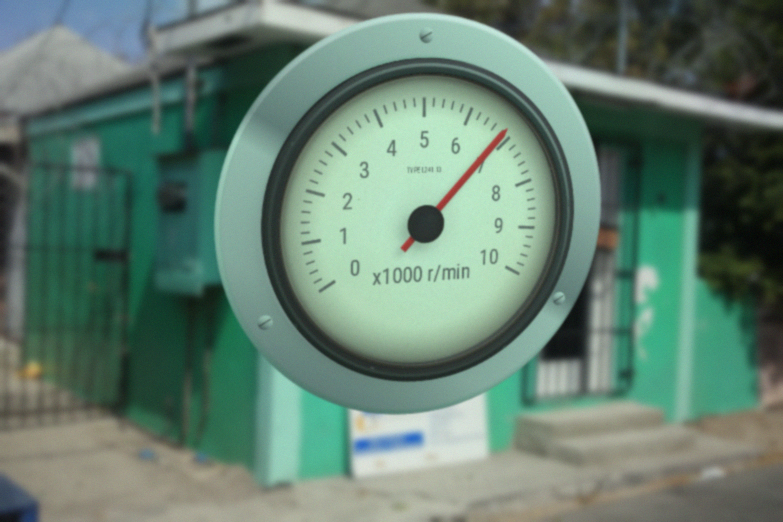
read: 6800 rpm
